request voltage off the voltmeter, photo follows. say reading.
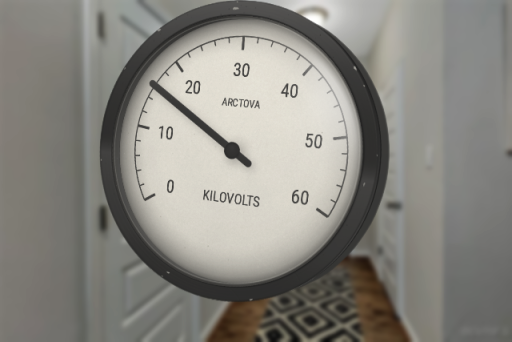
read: 16 kV
